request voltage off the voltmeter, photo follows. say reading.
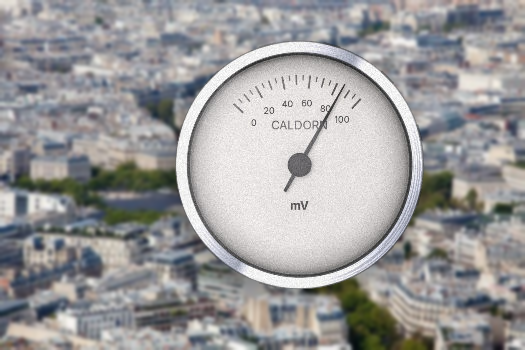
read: 85 mV
